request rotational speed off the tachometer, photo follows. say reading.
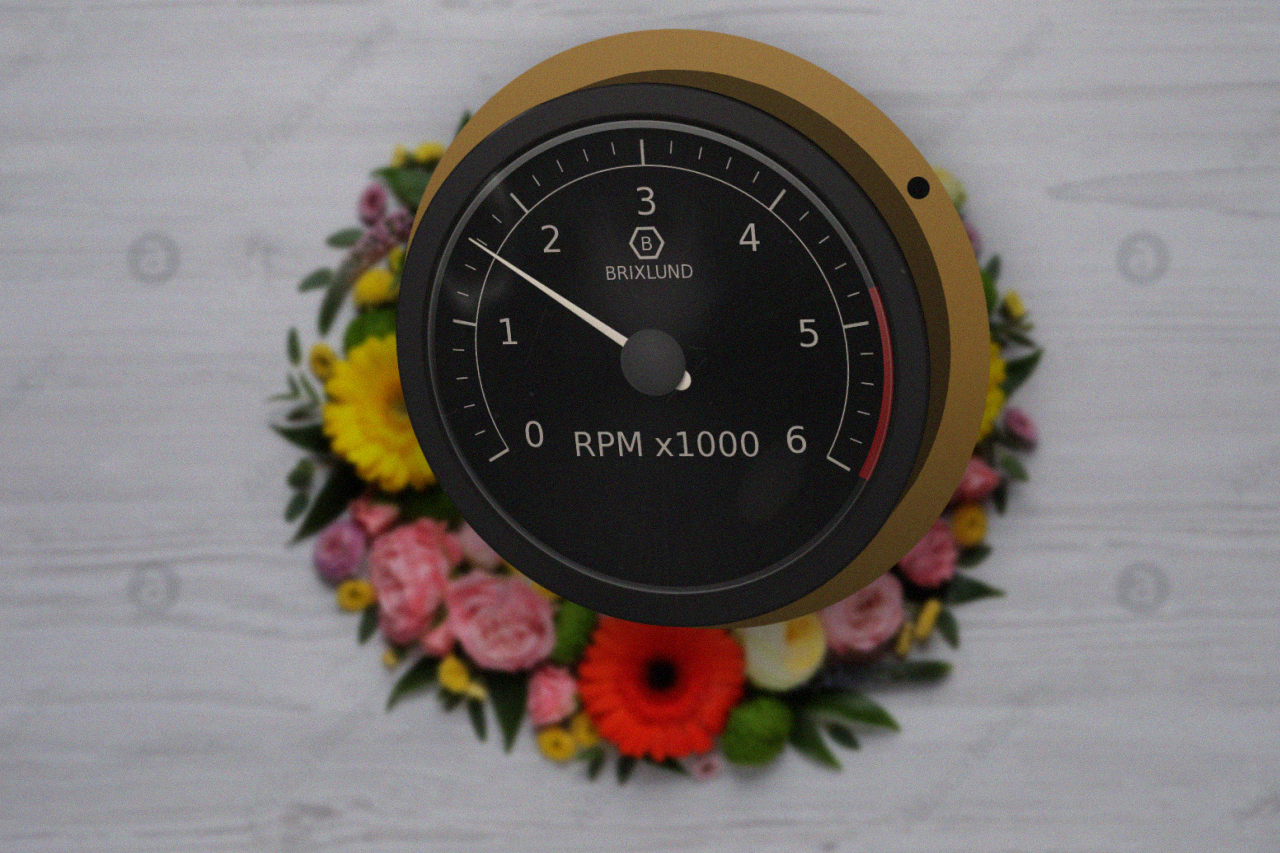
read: 1600 rpm
